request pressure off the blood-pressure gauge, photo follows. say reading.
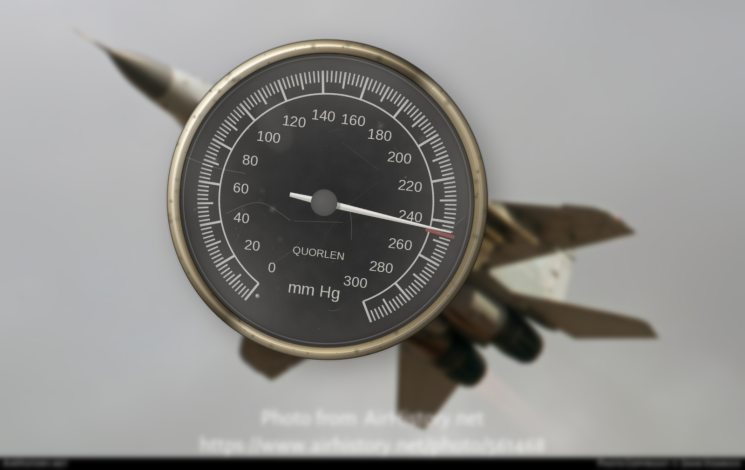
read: 244 mmHg
